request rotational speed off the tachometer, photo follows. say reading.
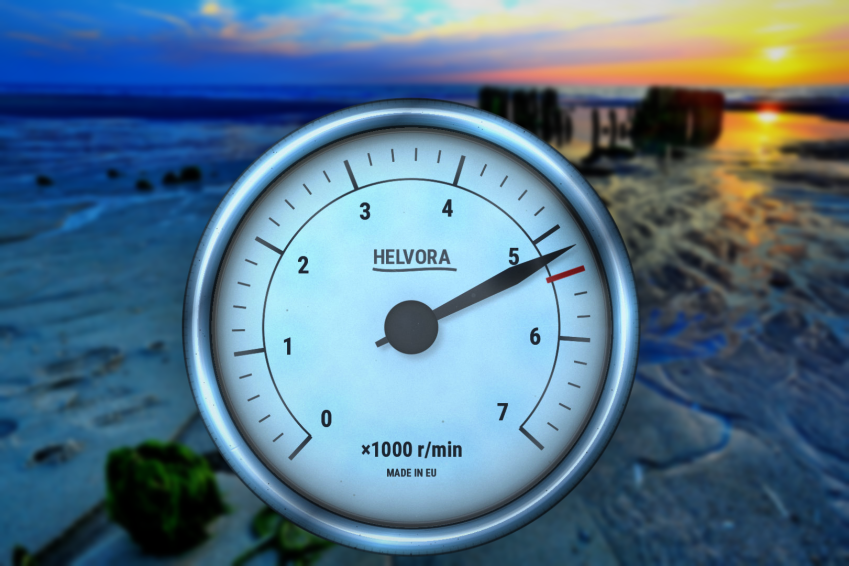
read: 5200 rpm
